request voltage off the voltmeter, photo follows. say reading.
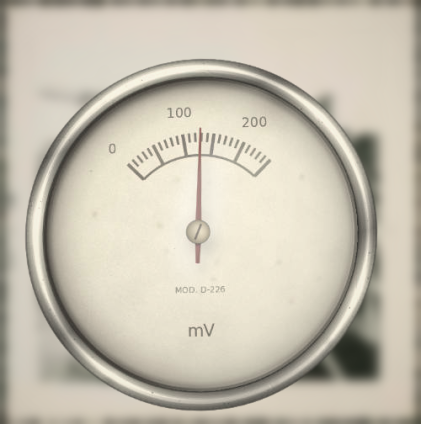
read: 130 mV
